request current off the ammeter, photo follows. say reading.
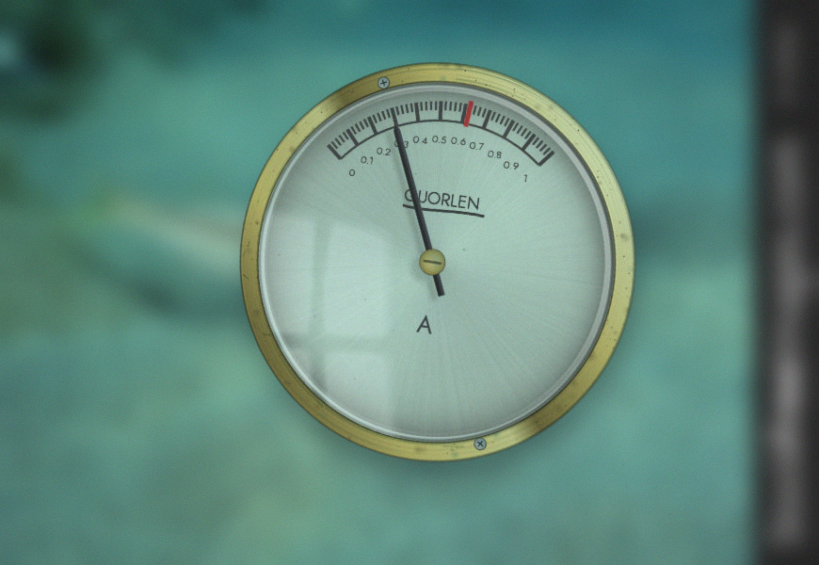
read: 0.3 A
